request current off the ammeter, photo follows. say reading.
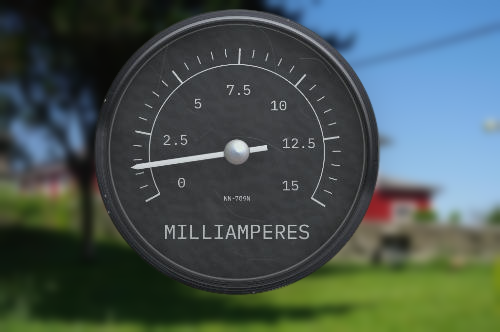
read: 1.25 mA
